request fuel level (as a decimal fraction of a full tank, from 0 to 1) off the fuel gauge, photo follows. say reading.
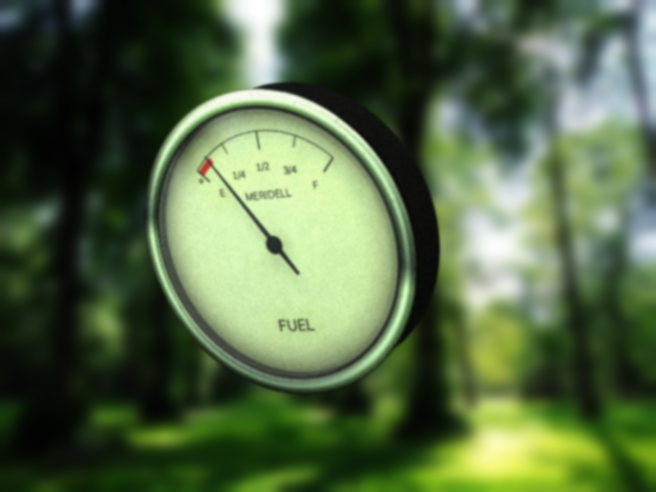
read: 0.125
